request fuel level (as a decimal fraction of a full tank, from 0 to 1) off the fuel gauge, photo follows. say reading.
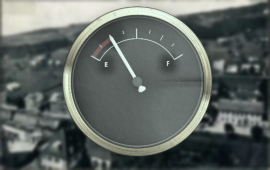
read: 0.25
